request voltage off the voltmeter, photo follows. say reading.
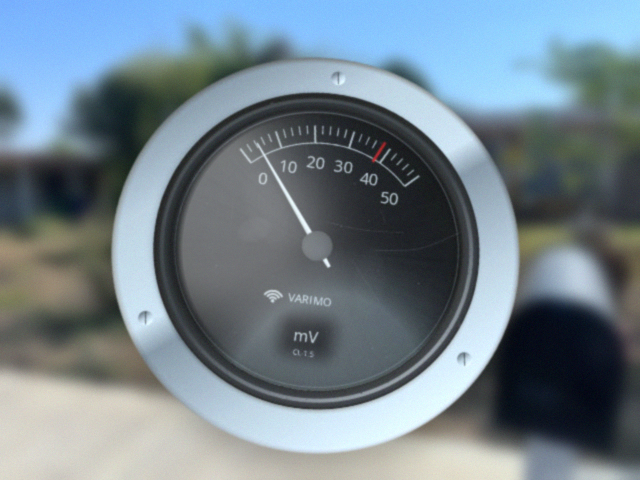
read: 4 mV
